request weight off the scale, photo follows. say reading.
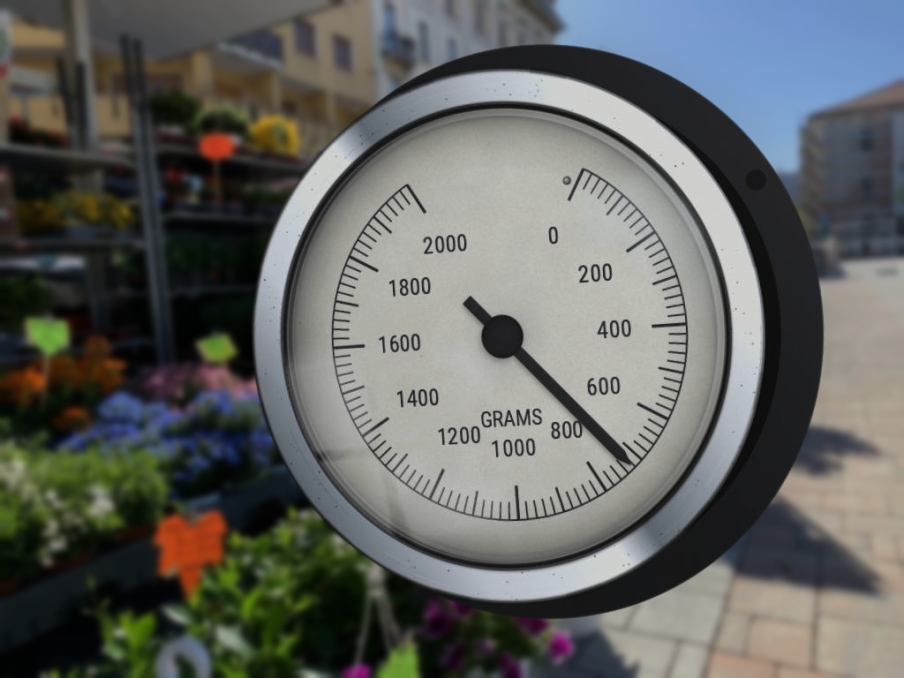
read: 720 g
